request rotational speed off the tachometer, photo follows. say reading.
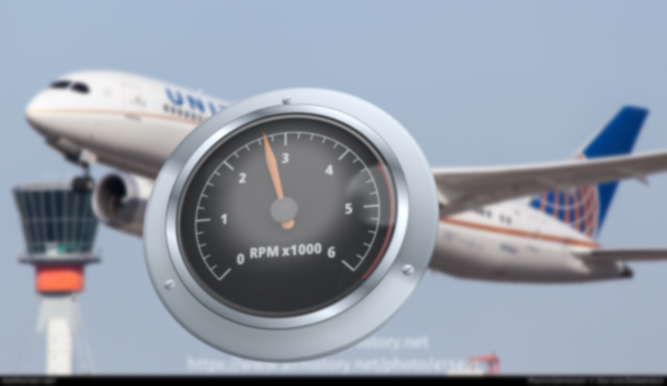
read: 2700 rpm
